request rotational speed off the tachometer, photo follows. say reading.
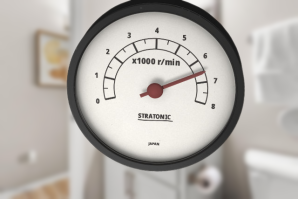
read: 6500 rpm
